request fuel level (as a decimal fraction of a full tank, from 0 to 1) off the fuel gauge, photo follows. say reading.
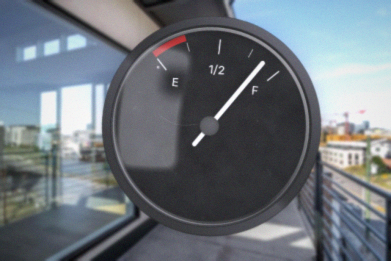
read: 0.875
